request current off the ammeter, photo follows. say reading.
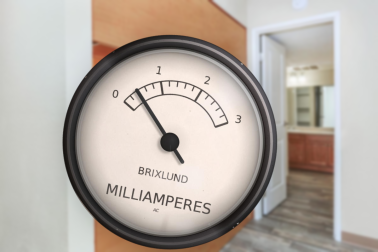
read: 0.4 mA
